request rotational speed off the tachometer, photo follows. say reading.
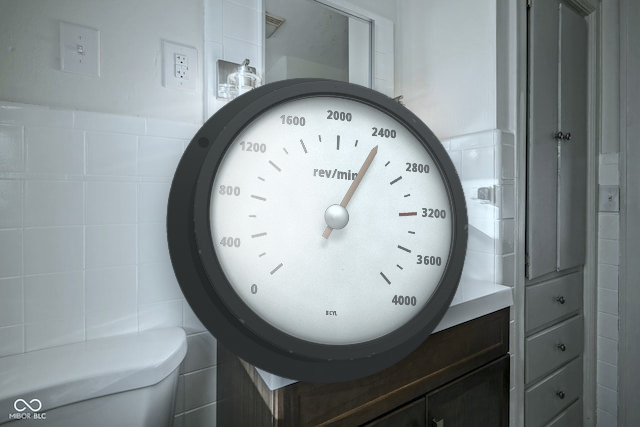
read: 2400 rpm
